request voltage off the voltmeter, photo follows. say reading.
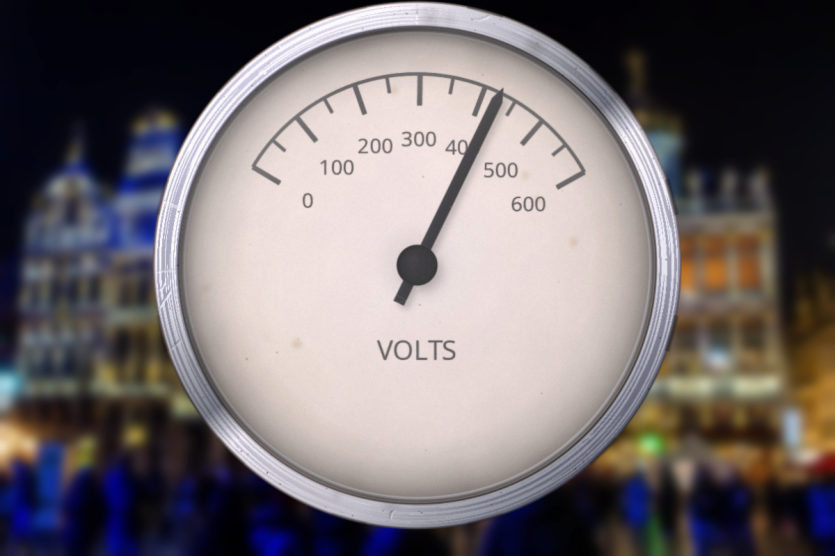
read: 425 V
